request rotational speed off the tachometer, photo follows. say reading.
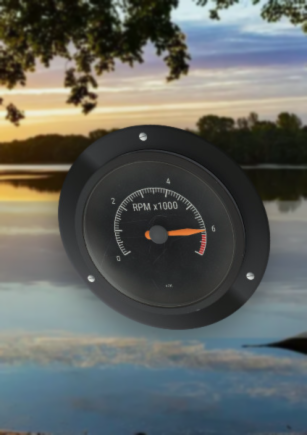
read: 6000 rpm
